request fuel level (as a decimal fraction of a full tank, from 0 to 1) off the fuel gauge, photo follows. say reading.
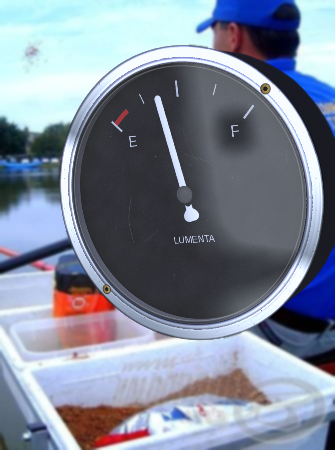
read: 0.375
